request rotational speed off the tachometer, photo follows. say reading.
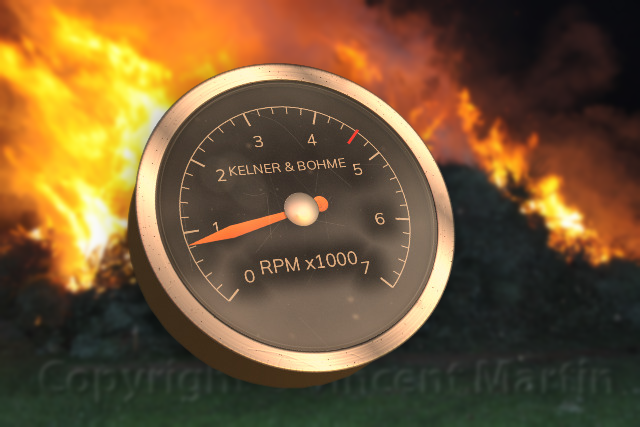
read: 800 rpm
